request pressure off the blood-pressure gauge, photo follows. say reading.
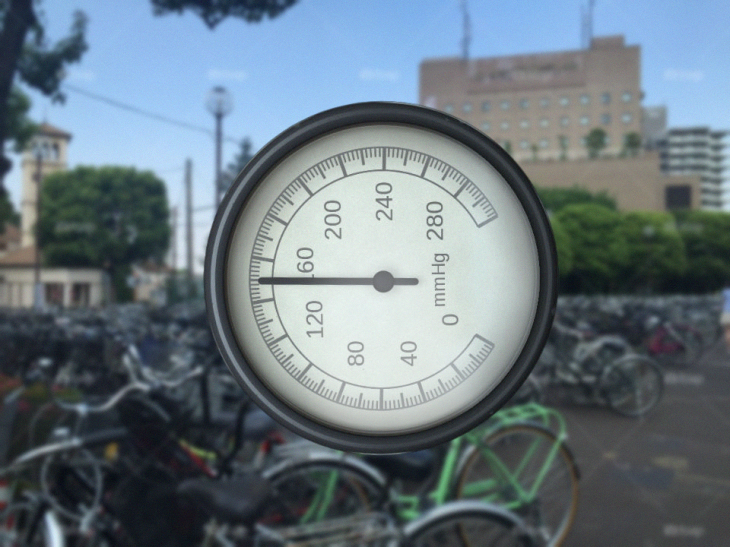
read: 150 mmHg
